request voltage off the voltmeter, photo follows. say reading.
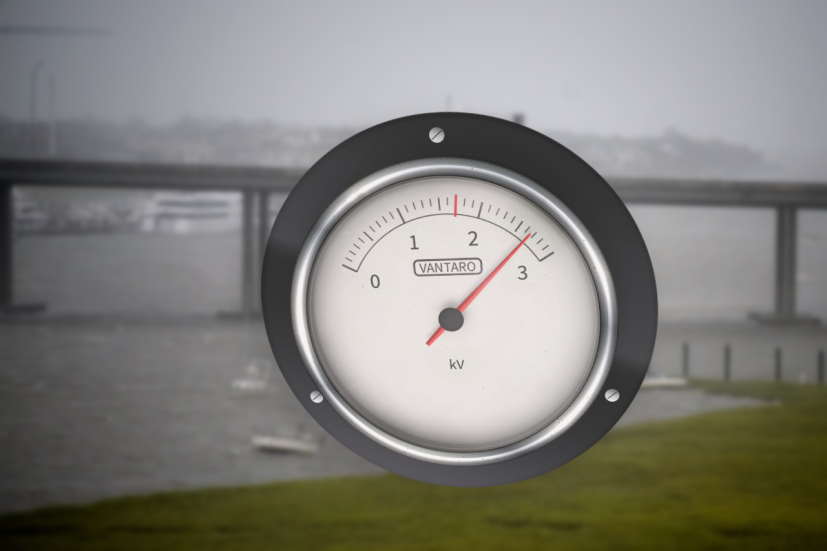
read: 2.65 kV
